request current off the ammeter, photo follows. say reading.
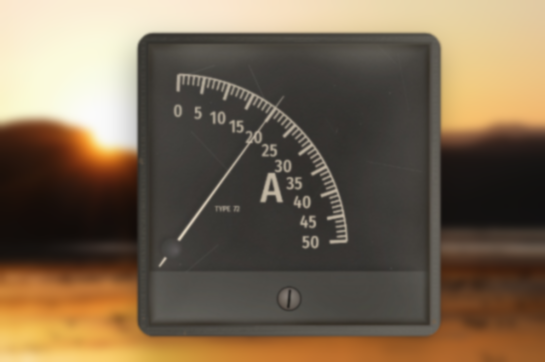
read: 20 A
